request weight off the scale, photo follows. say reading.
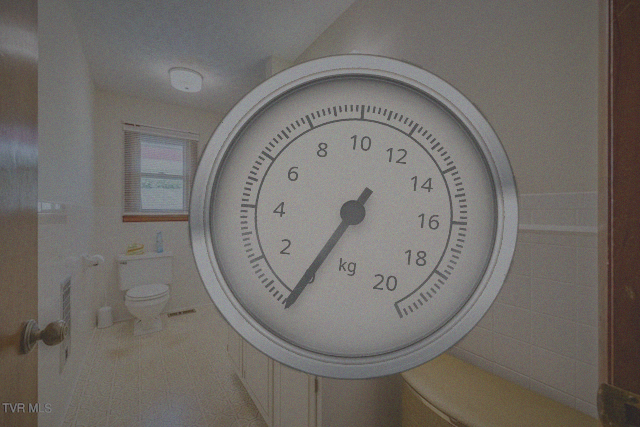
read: 0 kg
